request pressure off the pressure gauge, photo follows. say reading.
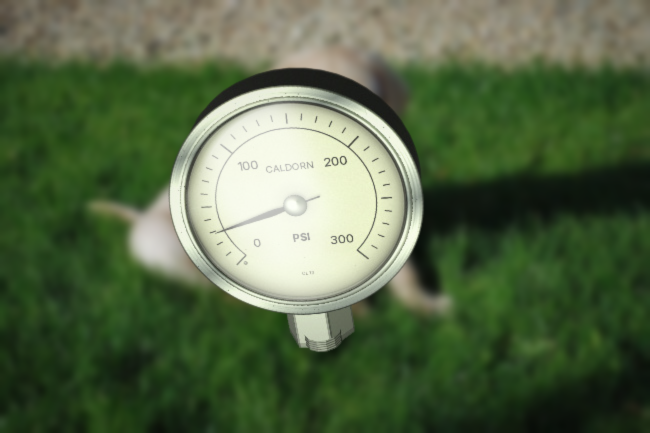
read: 30 psi
